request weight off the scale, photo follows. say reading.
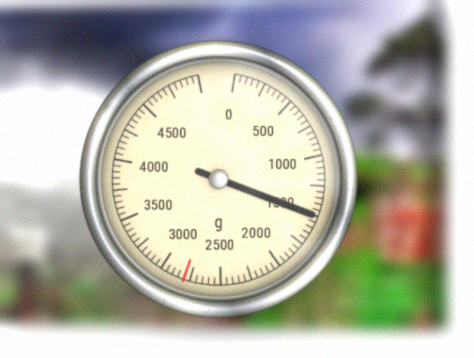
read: 1500 g
